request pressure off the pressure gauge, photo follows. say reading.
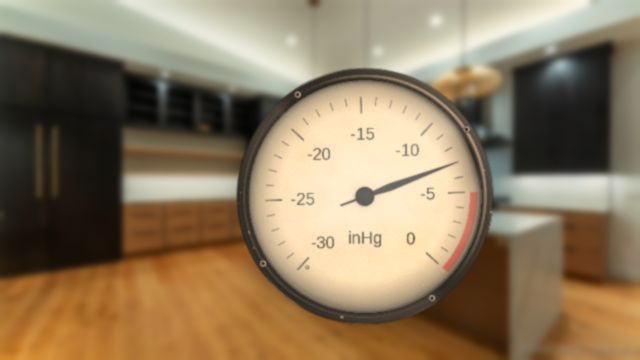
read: -7 inHg
